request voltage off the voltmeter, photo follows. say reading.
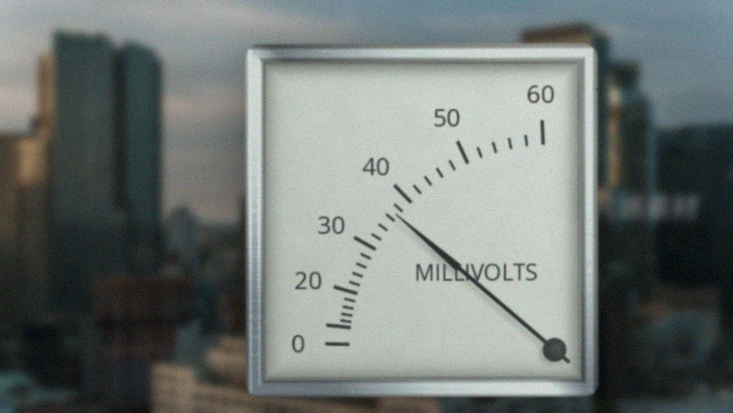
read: 37 mV
